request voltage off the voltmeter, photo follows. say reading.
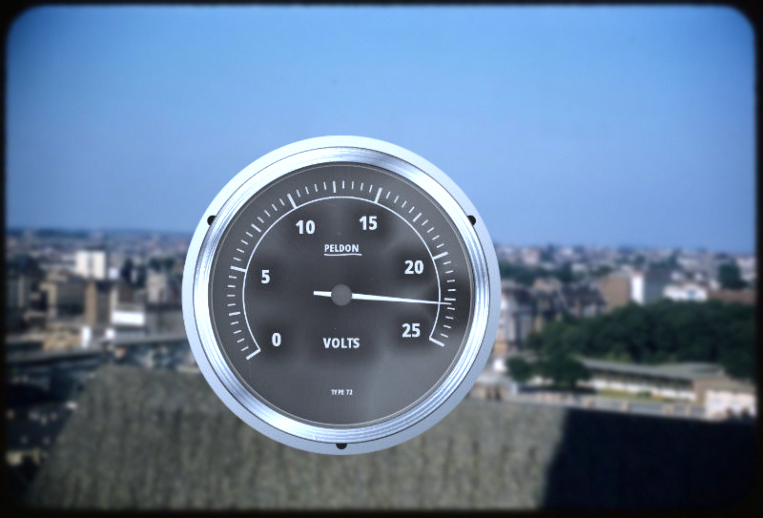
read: 22.75 V
